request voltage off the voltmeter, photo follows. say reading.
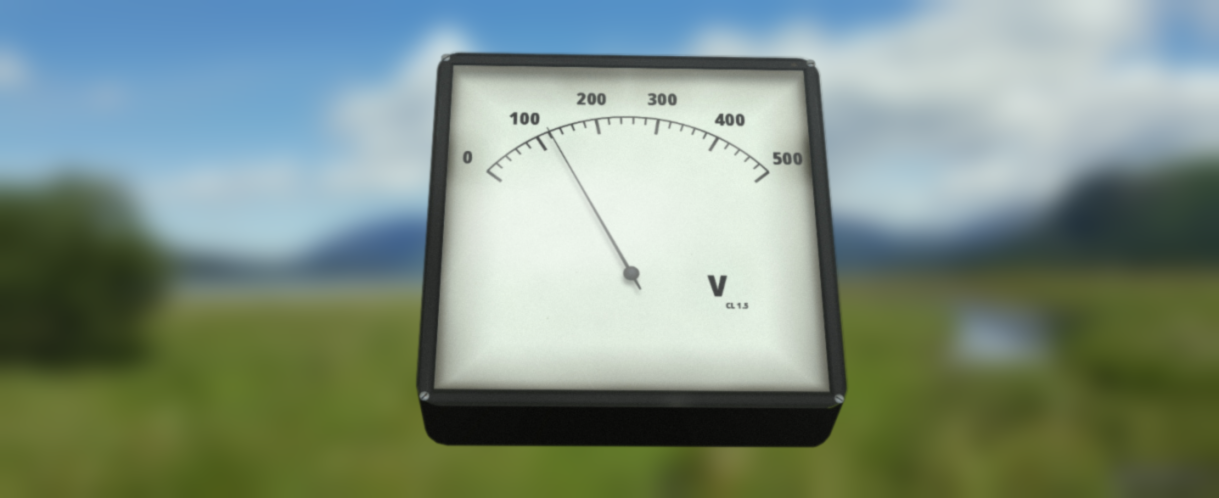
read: 120 V
